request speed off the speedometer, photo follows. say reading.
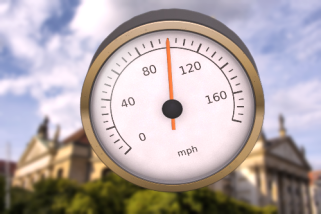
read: 100 mph
